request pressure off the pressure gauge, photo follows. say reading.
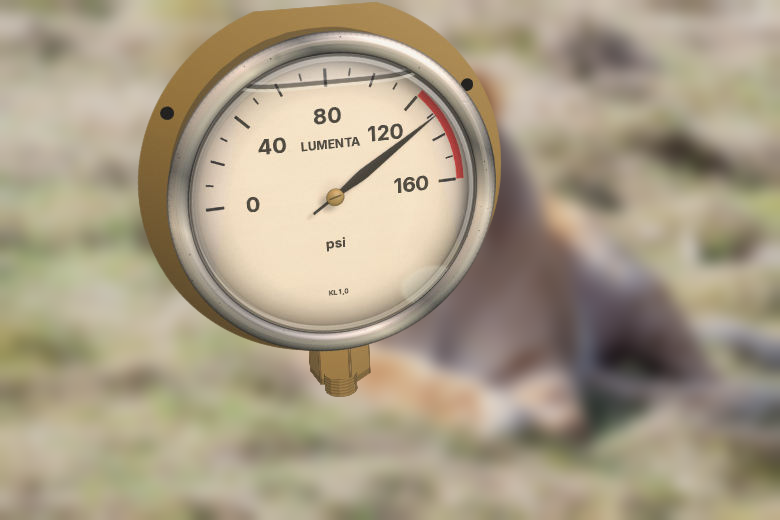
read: 130 psi
